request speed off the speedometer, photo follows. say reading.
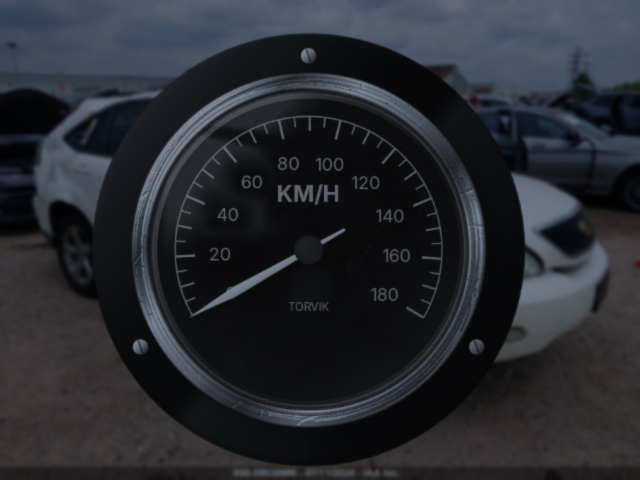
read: 0 km/h
